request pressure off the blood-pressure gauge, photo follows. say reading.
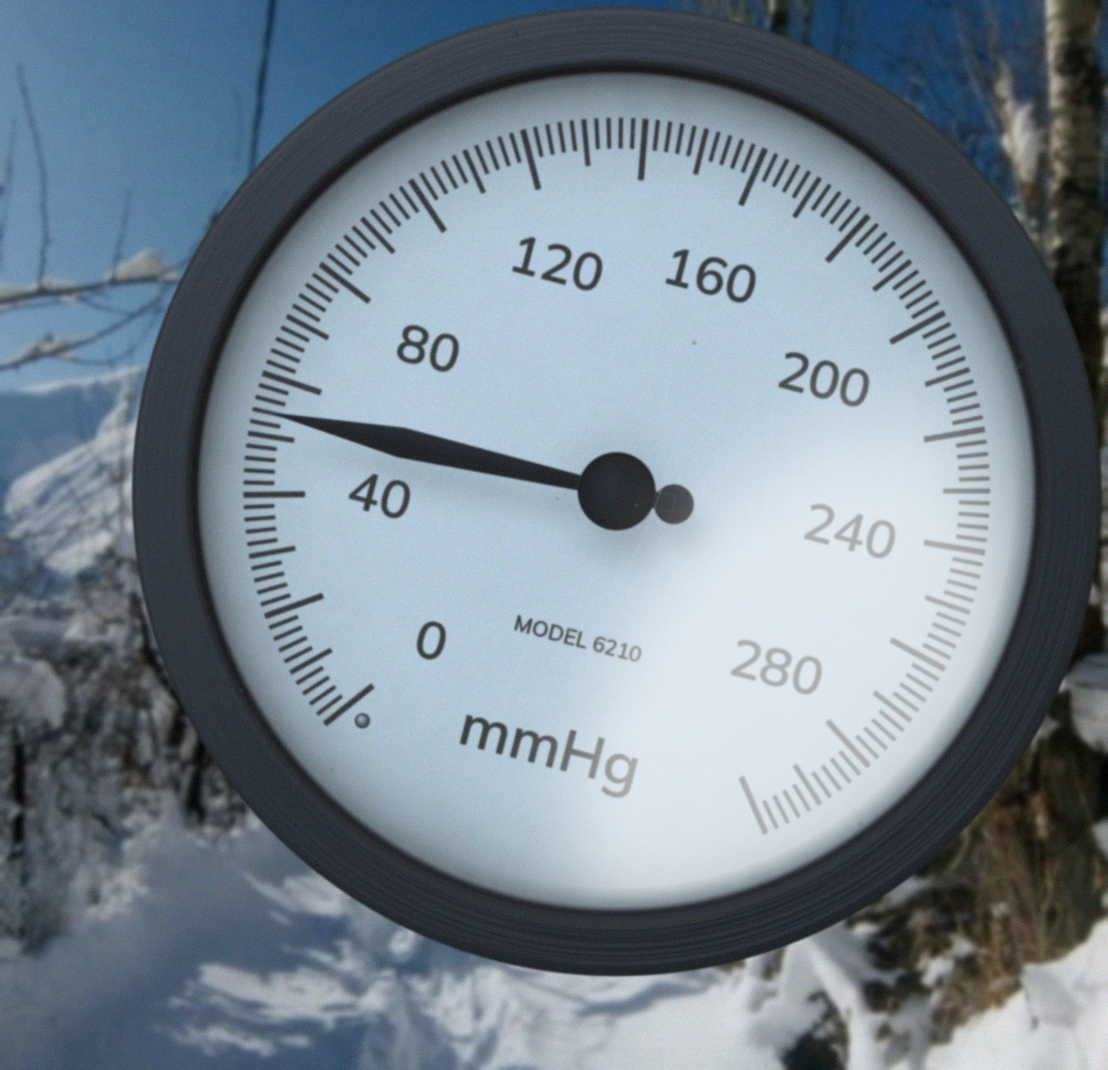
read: 54 mmHg
